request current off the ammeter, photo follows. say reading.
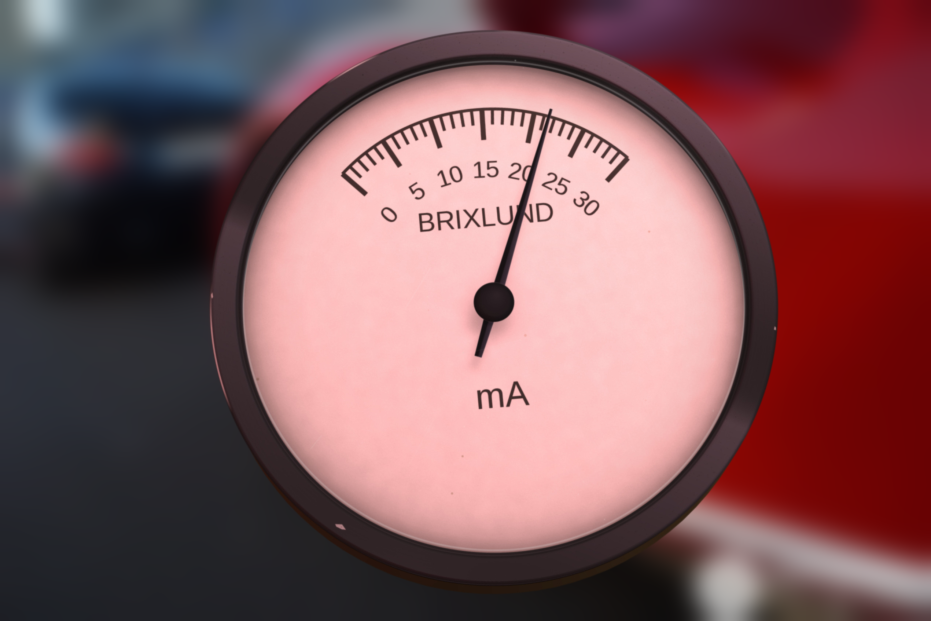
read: 21.5 mA
